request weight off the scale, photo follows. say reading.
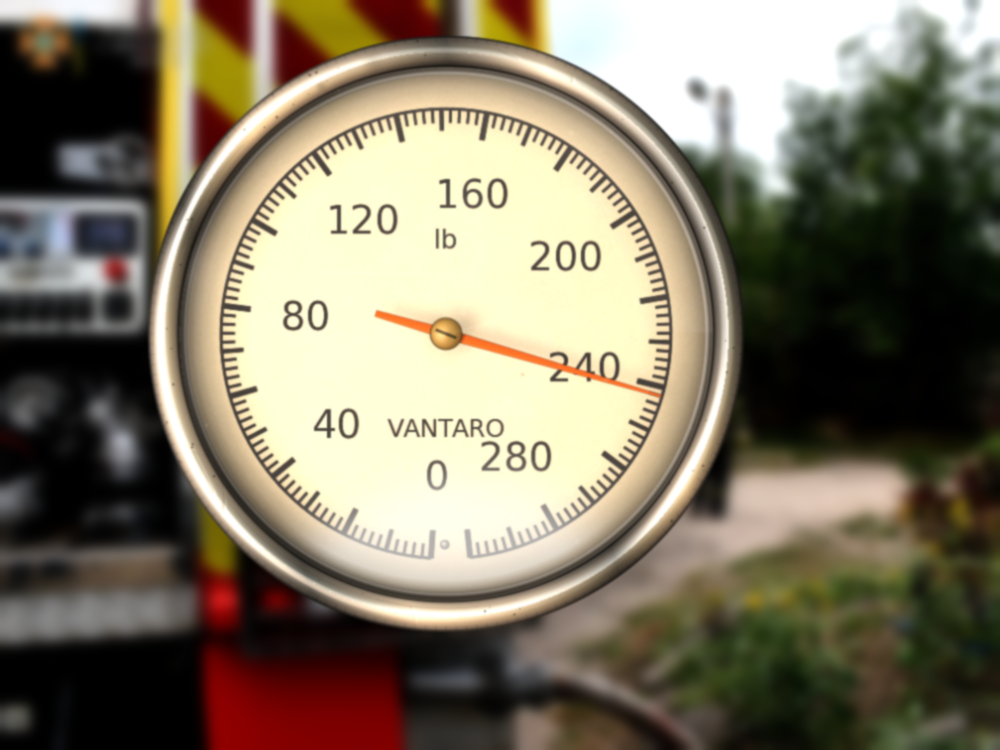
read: 242 lb
